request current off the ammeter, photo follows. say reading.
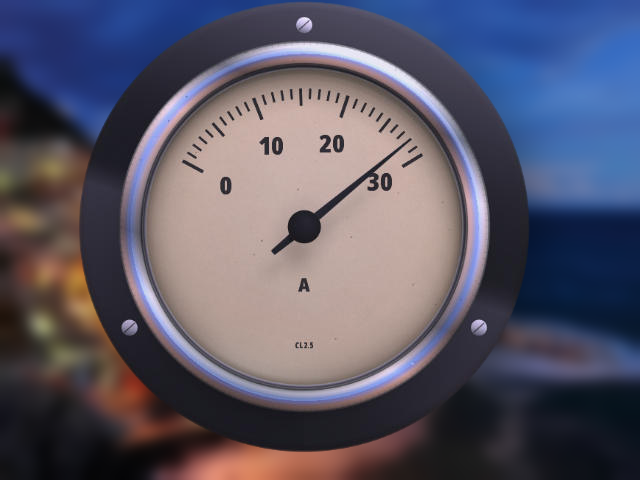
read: 28 A
